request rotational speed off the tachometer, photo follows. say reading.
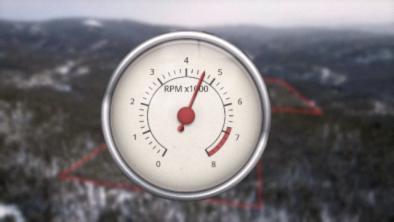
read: 4600 rpm
